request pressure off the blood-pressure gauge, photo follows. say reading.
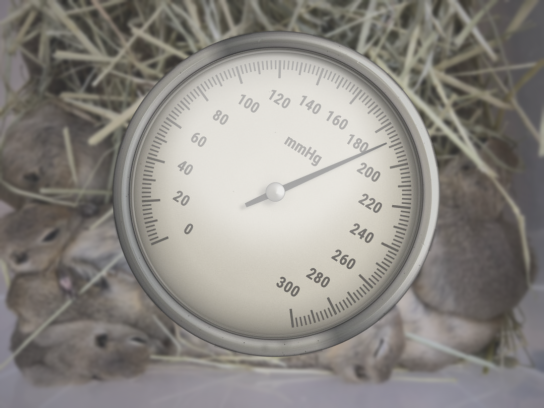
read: 188 mmHg
